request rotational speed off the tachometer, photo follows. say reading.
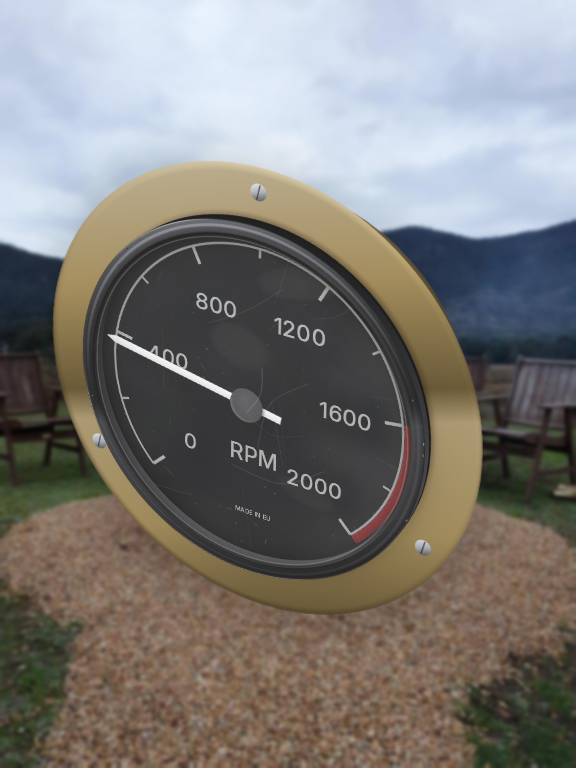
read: 400 rpm
